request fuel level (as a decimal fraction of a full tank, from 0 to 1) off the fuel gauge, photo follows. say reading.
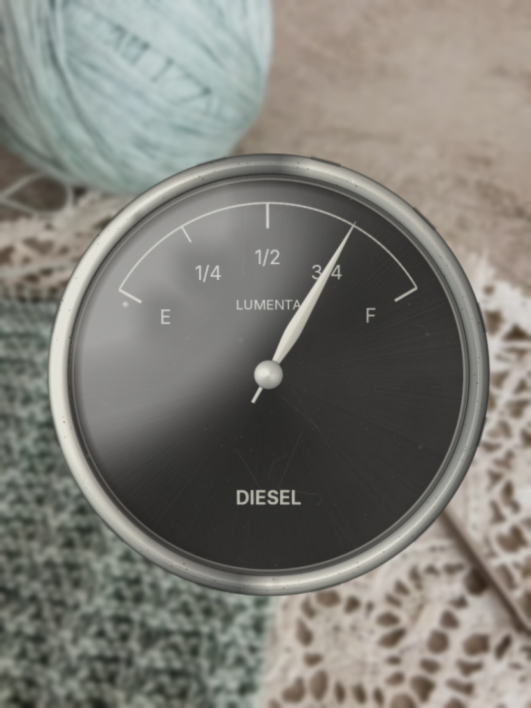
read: 0.75
